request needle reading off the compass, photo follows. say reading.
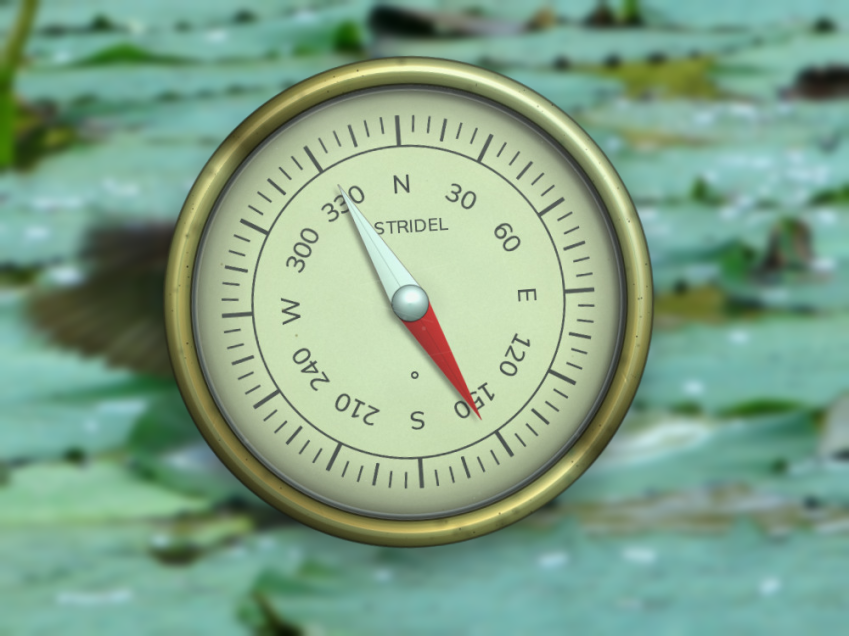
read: 152.5 °
